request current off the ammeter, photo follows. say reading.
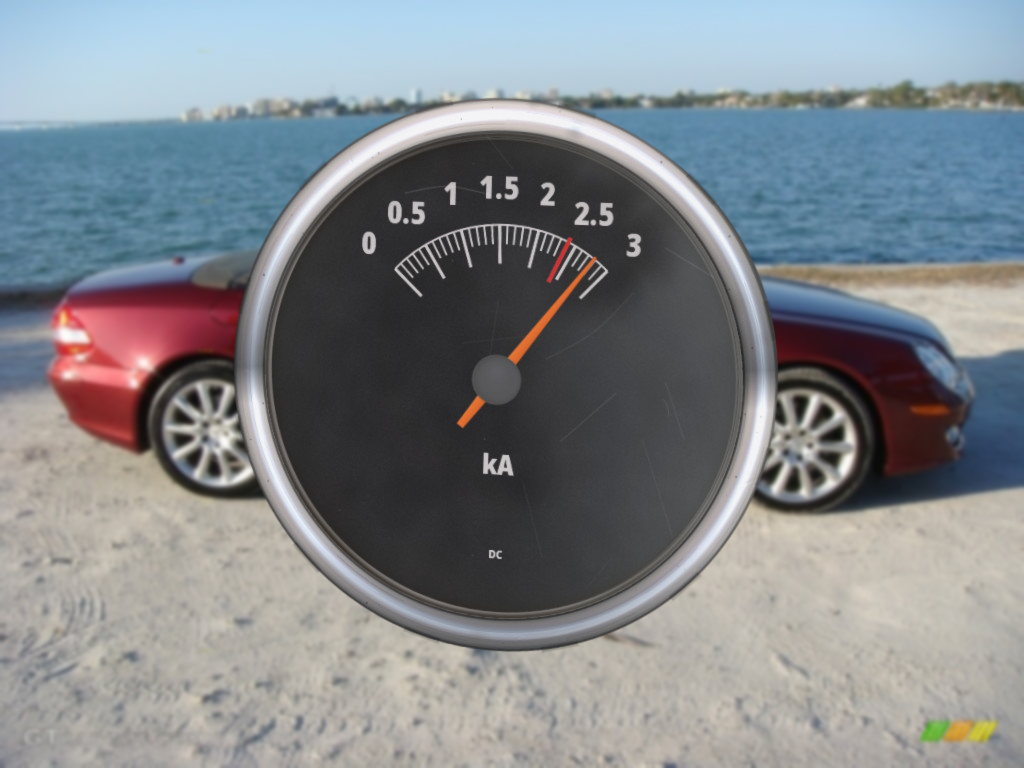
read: 2.8 kA
